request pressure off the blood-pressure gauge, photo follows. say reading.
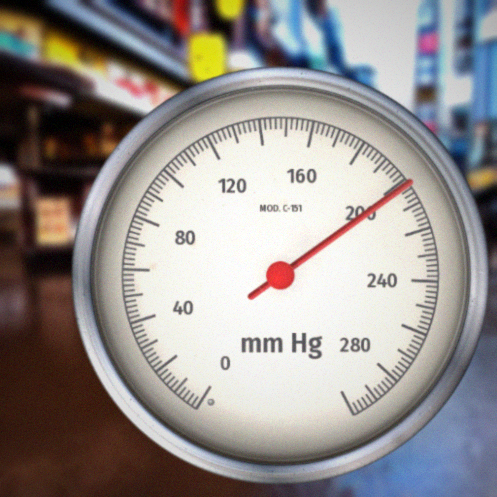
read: 202 mmHg
